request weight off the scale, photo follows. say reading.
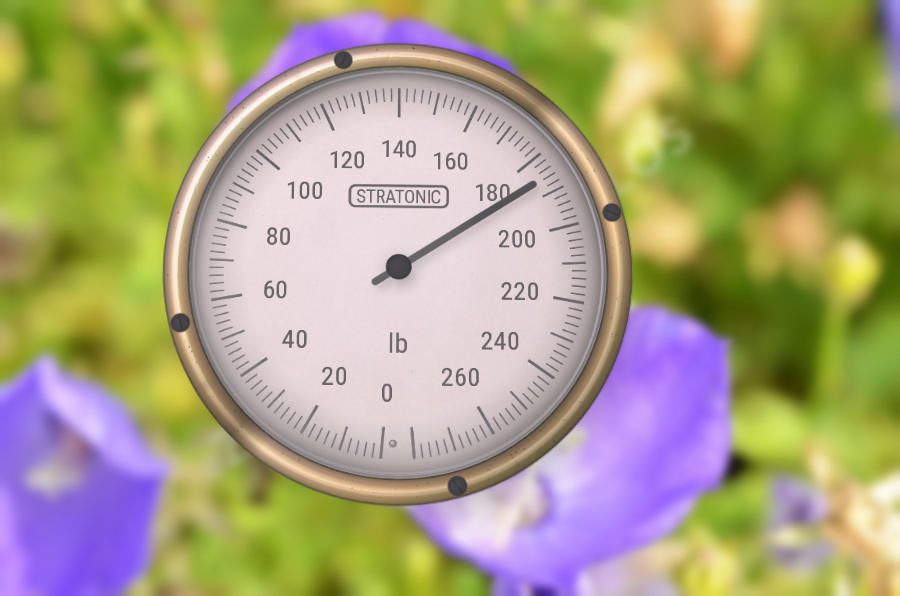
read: 186 lb
